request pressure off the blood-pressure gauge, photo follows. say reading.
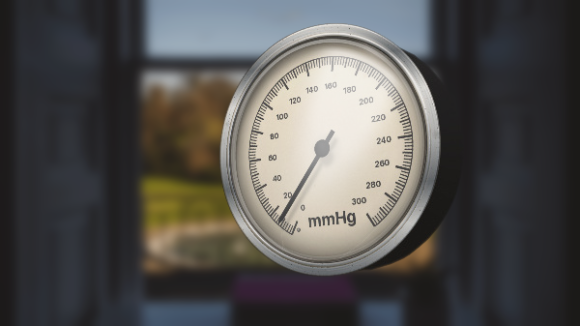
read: 10 mmHg
